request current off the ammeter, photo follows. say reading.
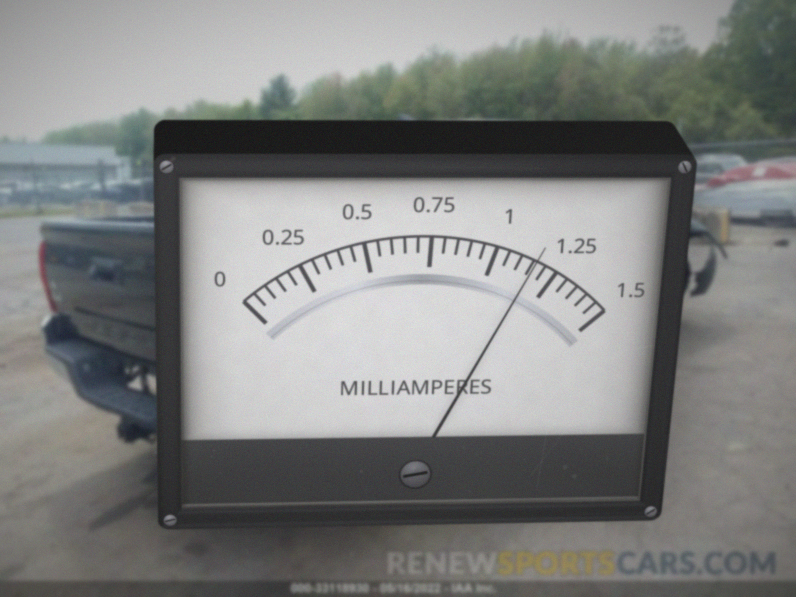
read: 1.15 mA
